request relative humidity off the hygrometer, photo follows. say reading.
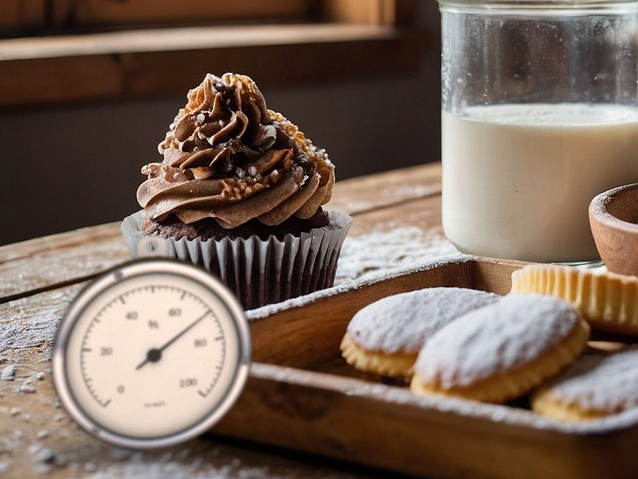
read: 70 %
